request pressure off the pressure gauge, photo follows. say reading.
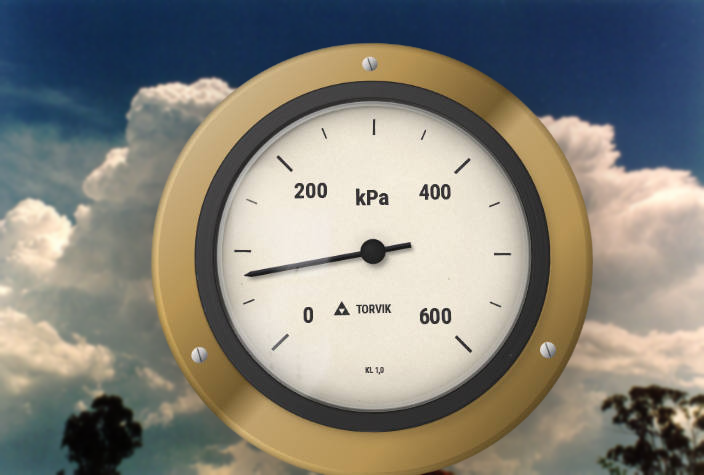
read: 75 kPa
